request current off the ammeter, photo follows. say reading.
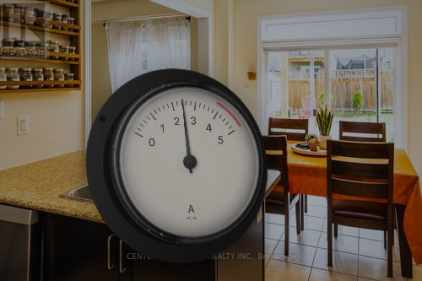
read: 2.4 A
